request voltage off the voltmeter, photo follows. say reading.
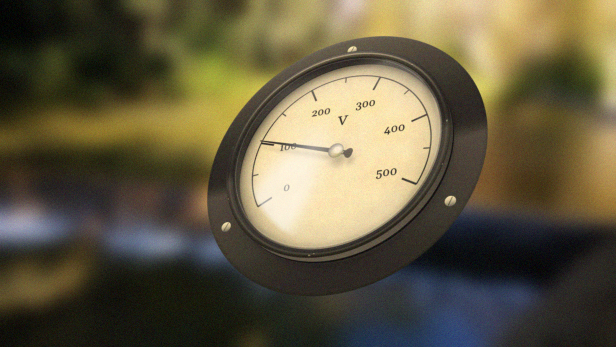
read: 100 V
